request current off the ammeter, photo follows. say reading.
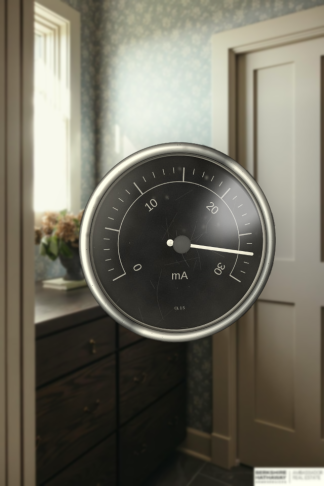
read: 27 mA
